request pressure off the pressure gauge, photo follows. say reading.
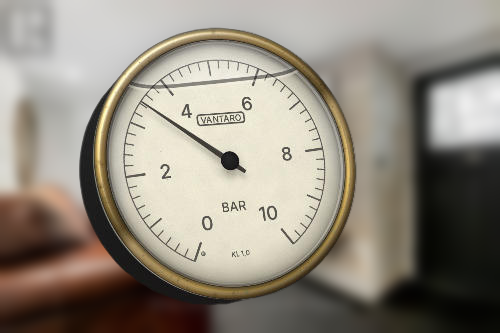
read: 3.4 bar
